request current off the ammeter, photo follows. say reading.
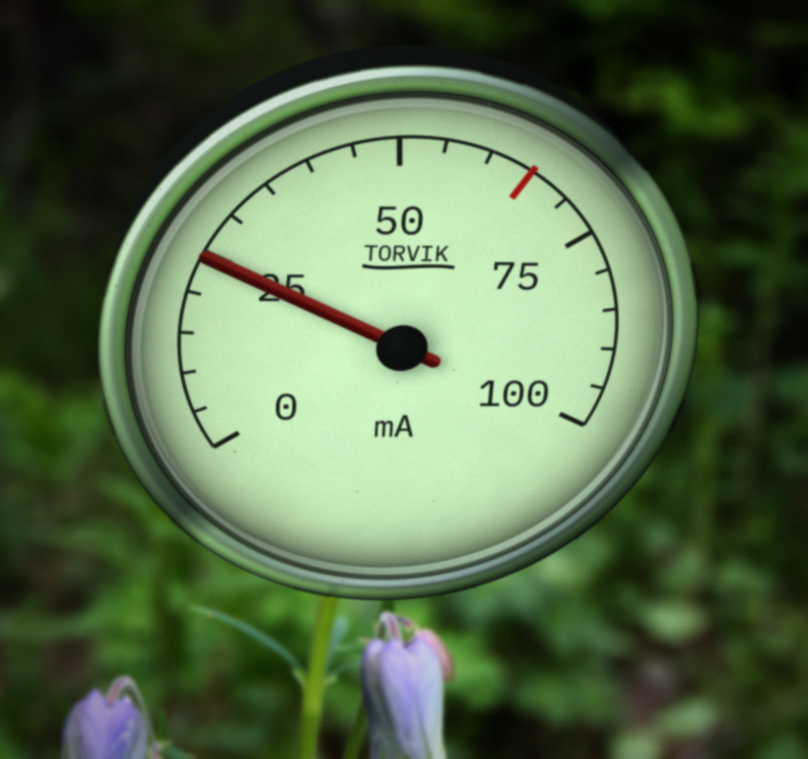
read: 25 mA
